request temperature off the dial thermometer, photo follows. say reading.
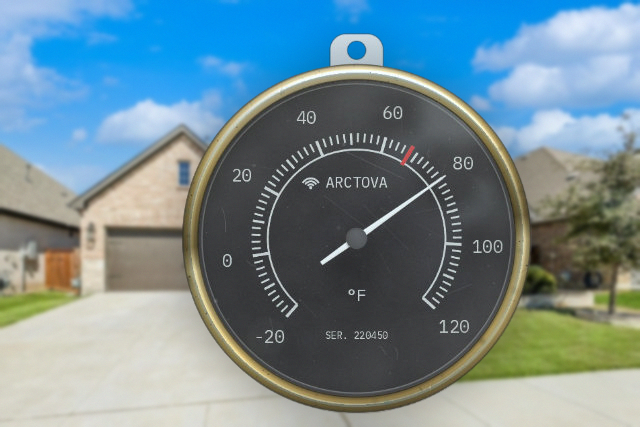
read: 80 °F
